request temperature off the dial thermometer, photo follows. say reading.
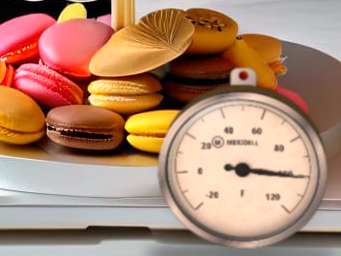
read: 100 °F
